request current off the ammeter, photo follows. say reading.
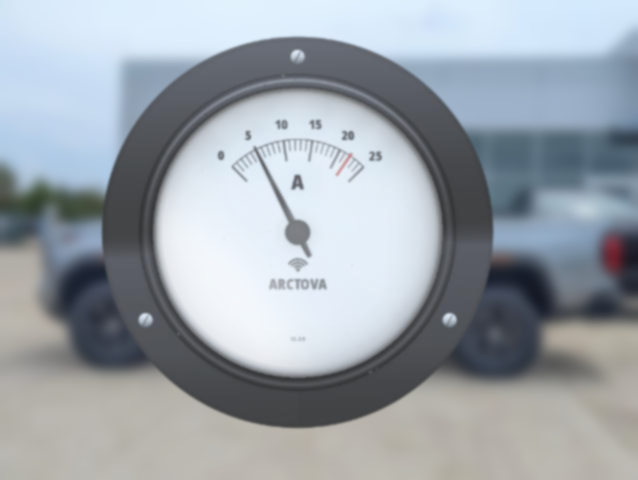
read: 5 A
